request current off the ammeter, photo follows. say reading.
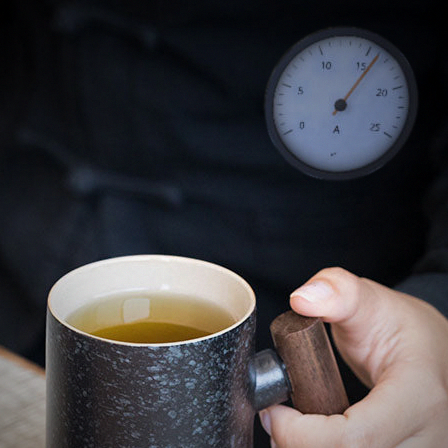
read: 16 A
